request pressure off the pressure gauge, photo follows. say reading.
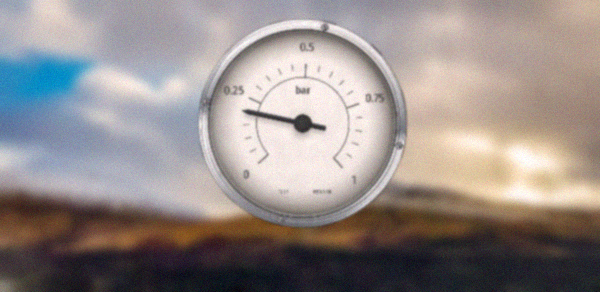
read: 0.2 bar
